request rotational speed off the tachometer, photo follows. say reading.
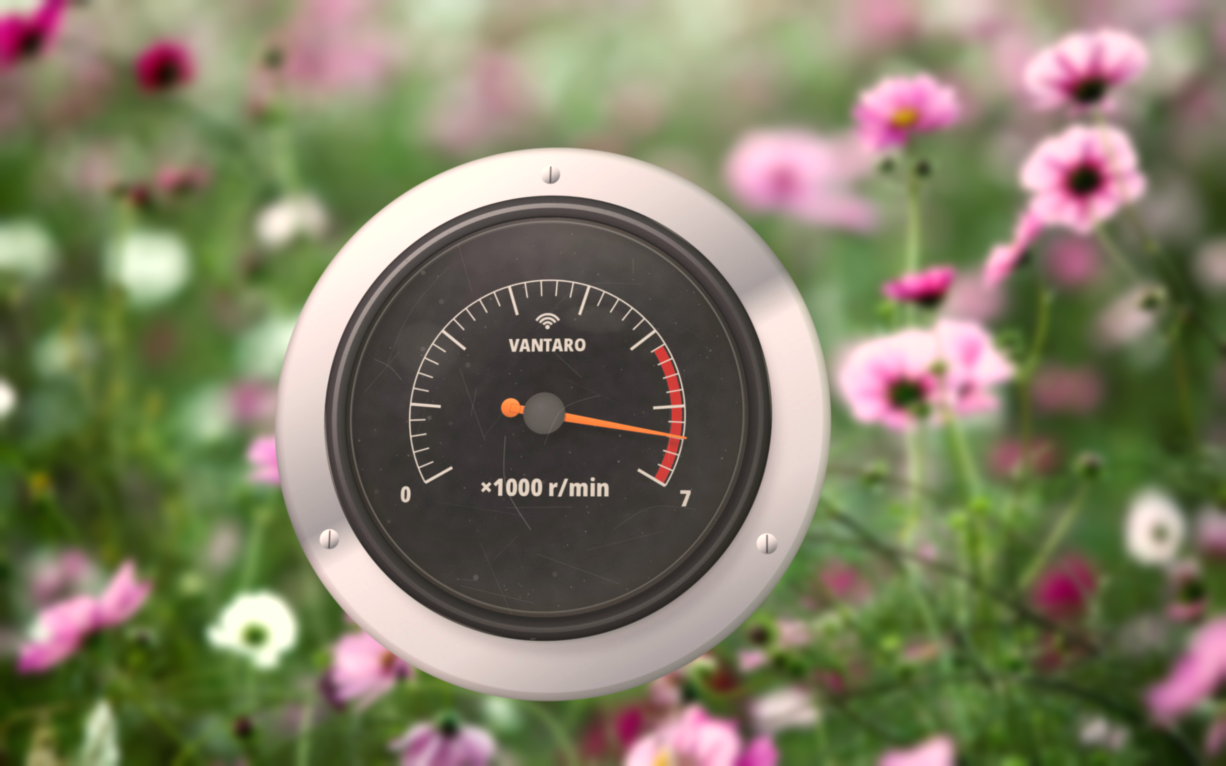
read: 6400 rpm
